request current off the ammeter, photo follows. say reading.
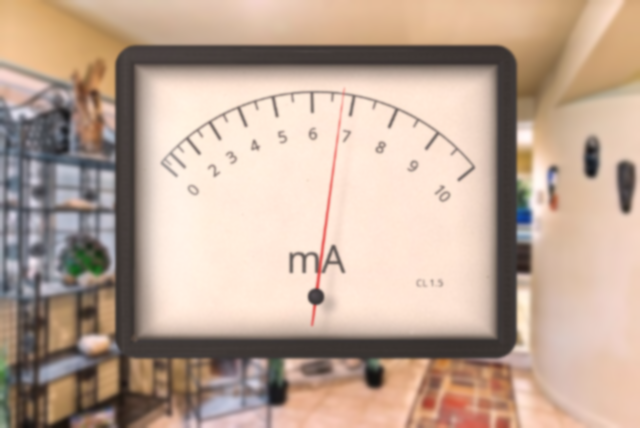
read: 6.75 mA
